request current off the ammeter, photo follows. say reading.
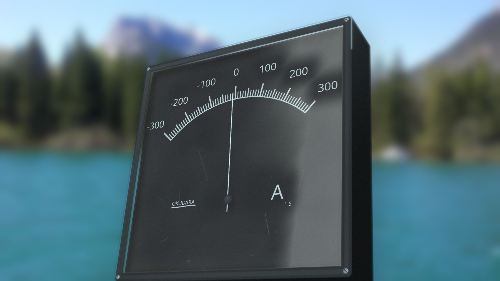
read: 0 A
